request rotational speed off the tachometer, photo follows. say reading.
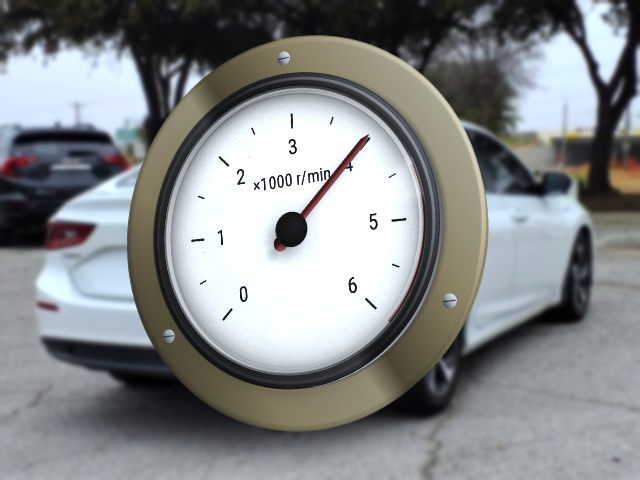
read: 4000 rpm
